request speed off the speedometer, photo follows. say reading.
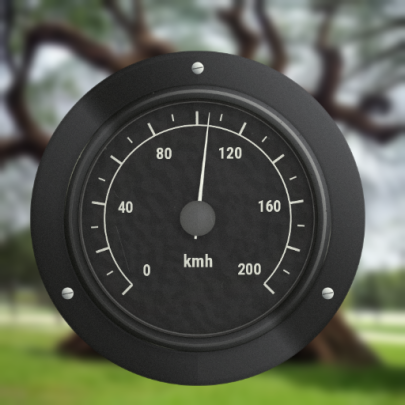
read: 105 km/h
